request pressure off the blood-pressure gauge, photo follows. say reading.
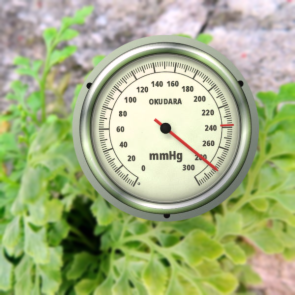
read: 280 mmHg
